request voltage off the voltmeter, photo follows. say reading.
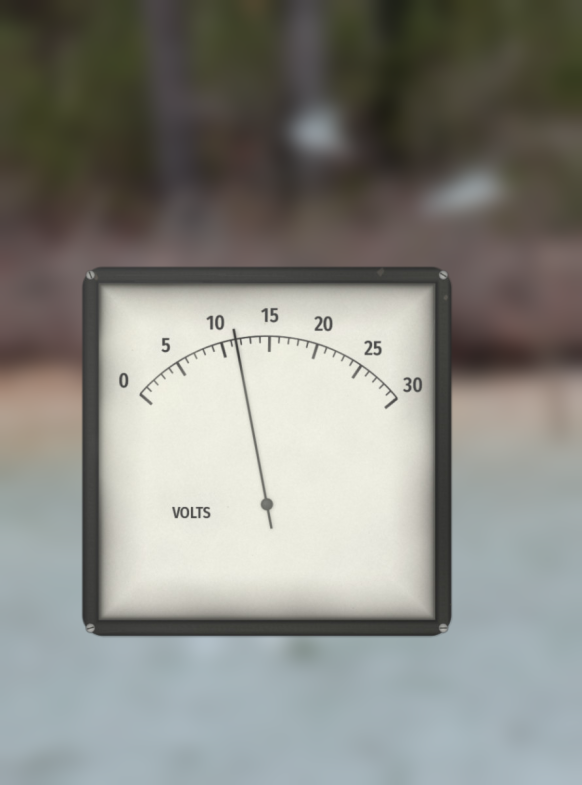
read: 11.5 V
